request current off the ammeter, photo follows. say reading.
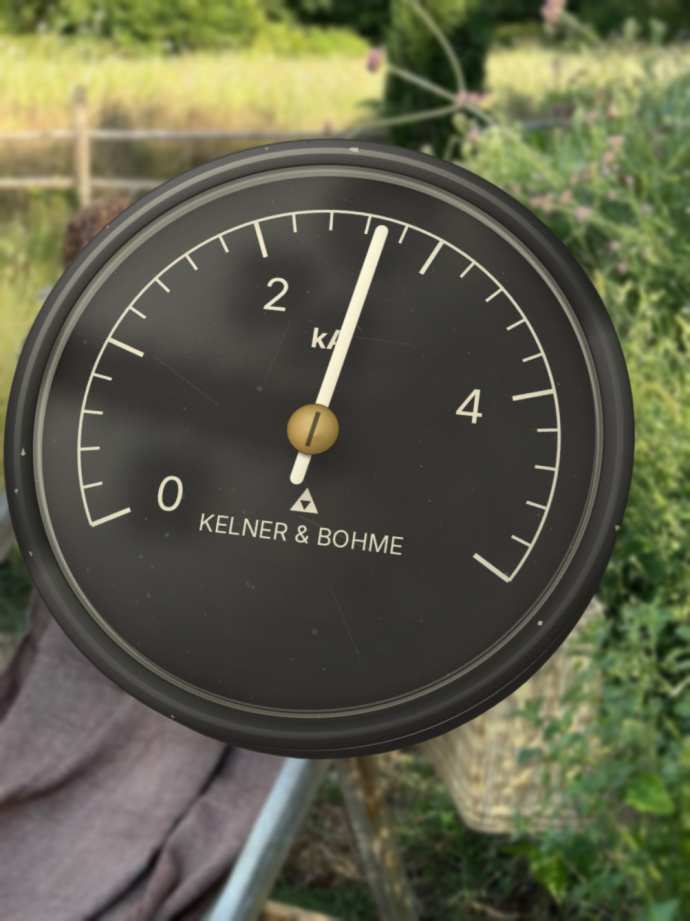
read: 2.7 kA
